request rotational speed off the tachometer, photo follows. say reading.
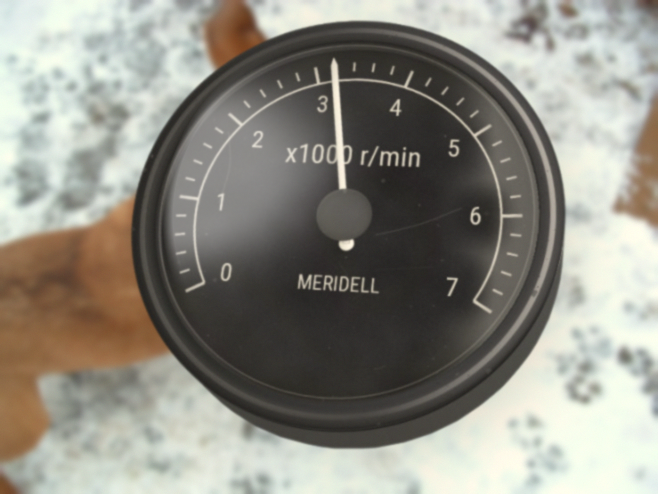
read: 3200 rpm
